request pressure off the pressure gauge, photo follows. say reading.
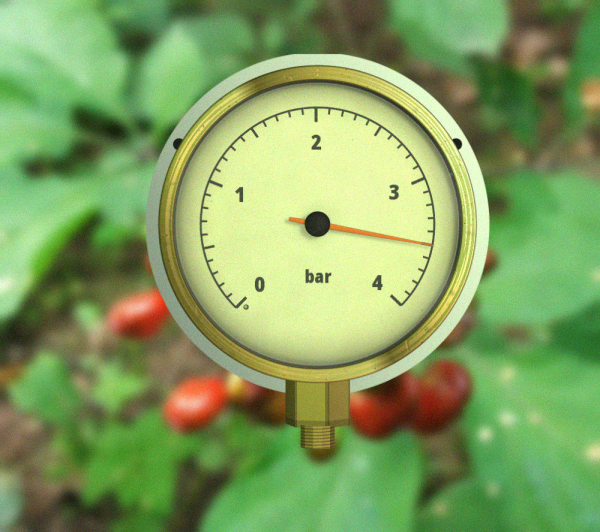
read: 3.5 bar
